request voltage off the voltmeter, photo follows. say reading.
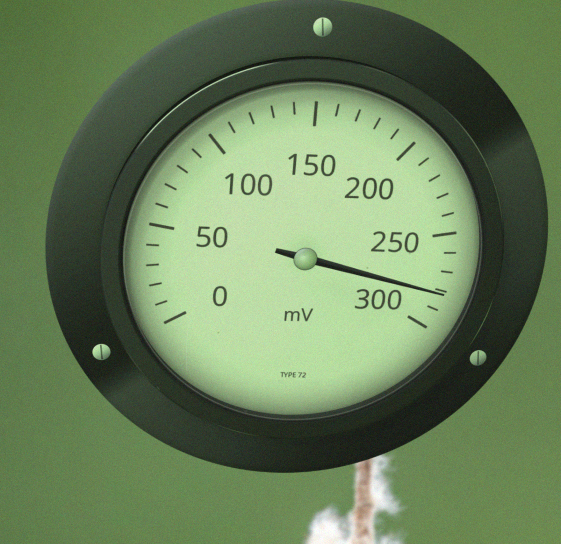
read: 280 mV
